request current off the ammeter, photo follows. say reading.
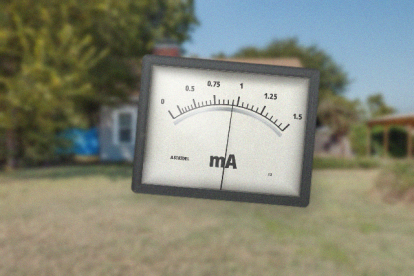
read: 0.95 mA
